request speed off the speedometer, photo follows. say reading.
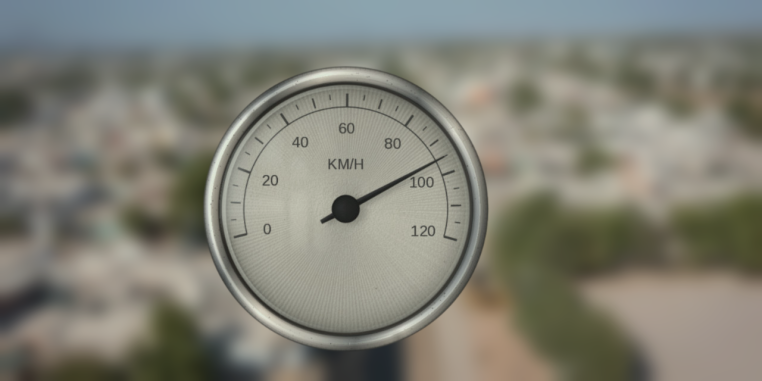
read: 95 km/h
